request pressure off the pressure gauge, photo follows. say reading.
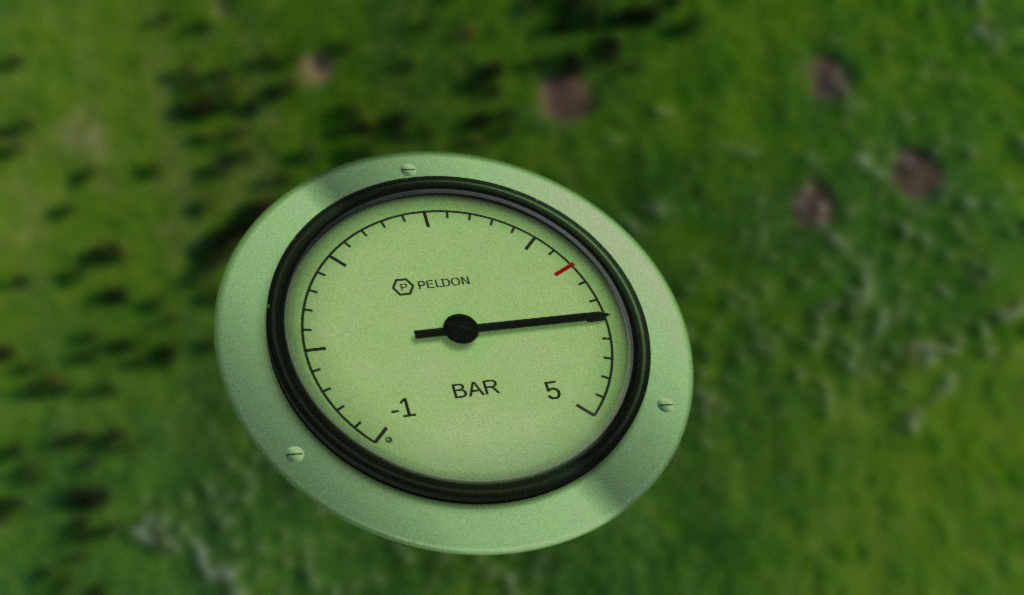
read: 4 bar
